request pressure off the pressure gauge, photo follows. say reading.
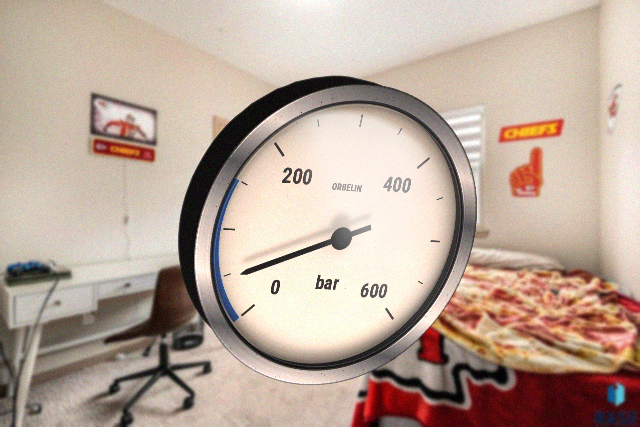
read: 50 bar
